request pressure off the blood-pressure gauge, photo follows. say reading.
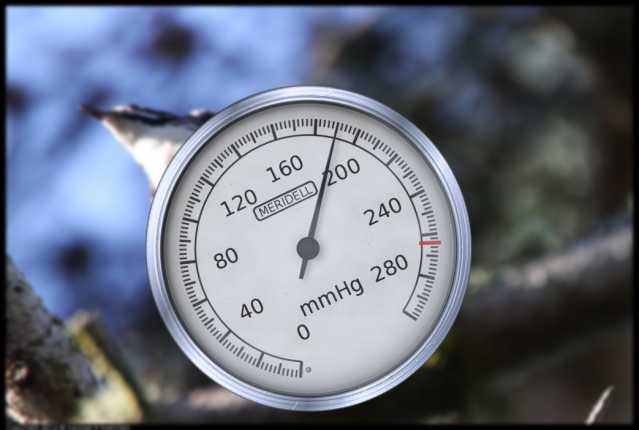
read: 190 mmHg
